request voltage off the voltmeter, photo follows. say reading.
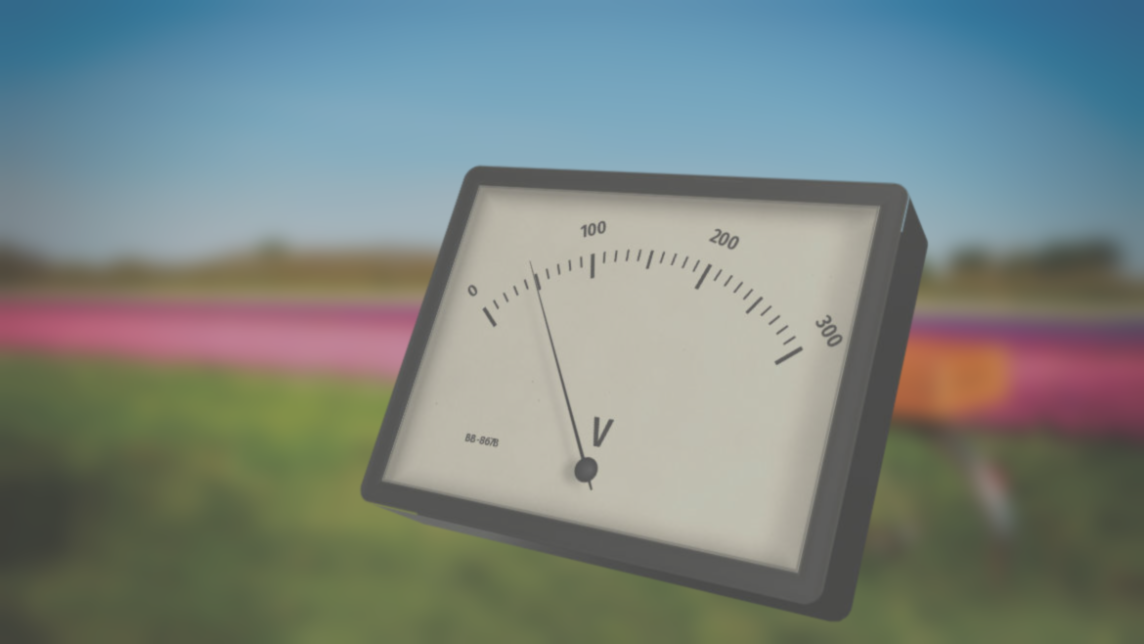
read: 50 V
